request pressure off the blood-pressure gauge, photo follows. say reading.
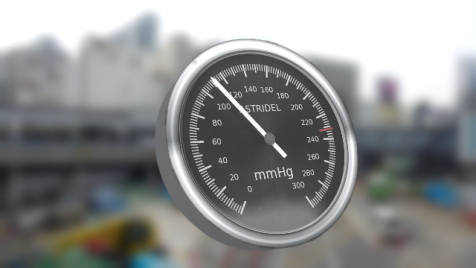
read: 110 mmHg
